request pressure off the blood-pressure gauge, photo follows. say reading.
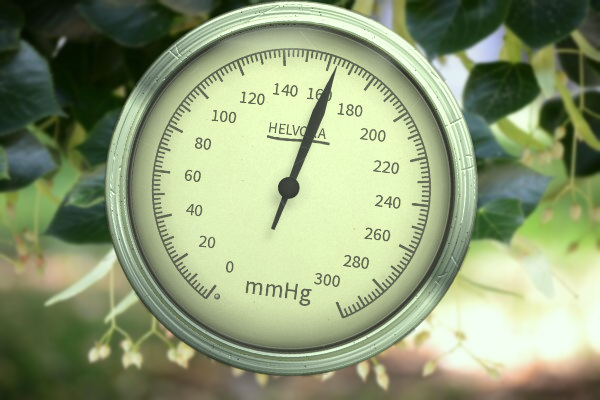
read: 164 mmHg
